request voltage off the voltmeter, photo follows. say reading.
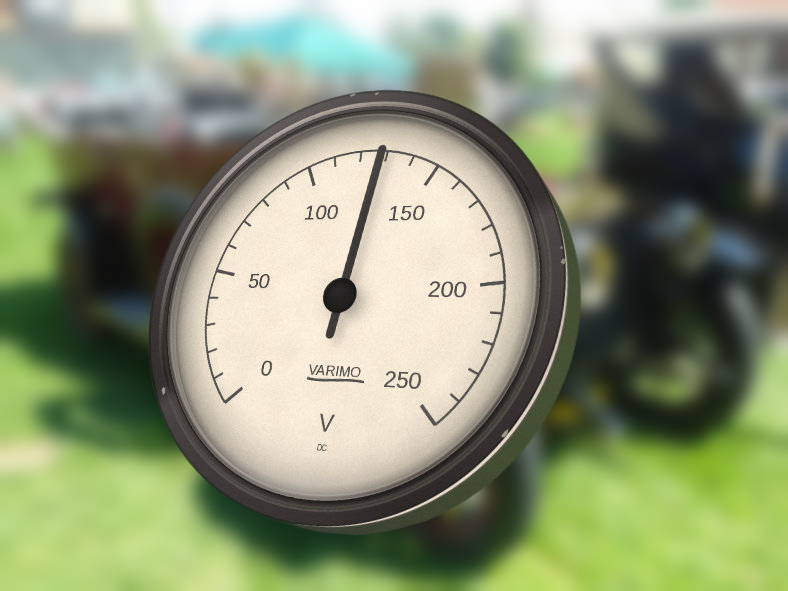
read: 130 V
